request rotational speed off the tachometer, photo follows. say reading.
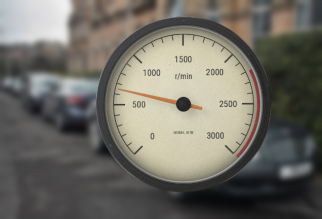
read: 650 rpm
